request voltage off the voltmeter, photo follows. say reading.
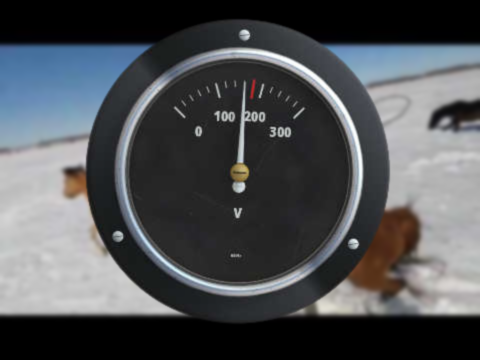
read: 160 V
